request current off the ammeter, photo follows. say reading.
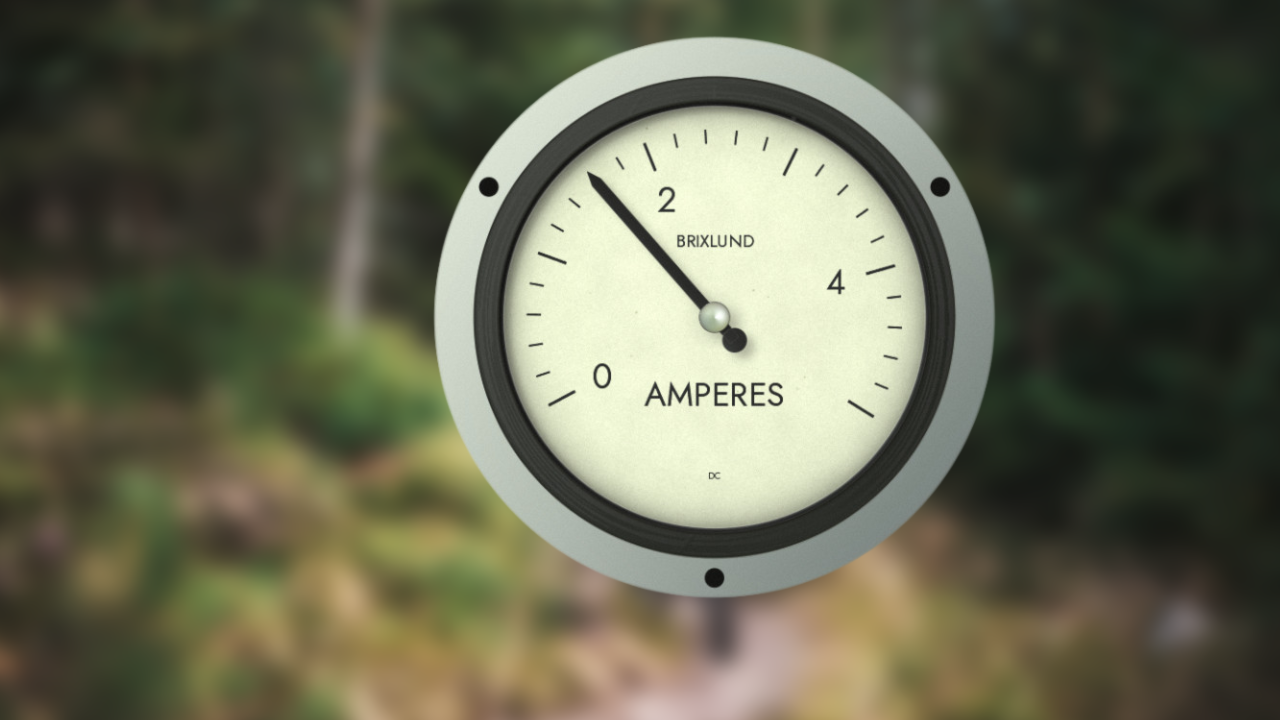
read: 1.6 A
